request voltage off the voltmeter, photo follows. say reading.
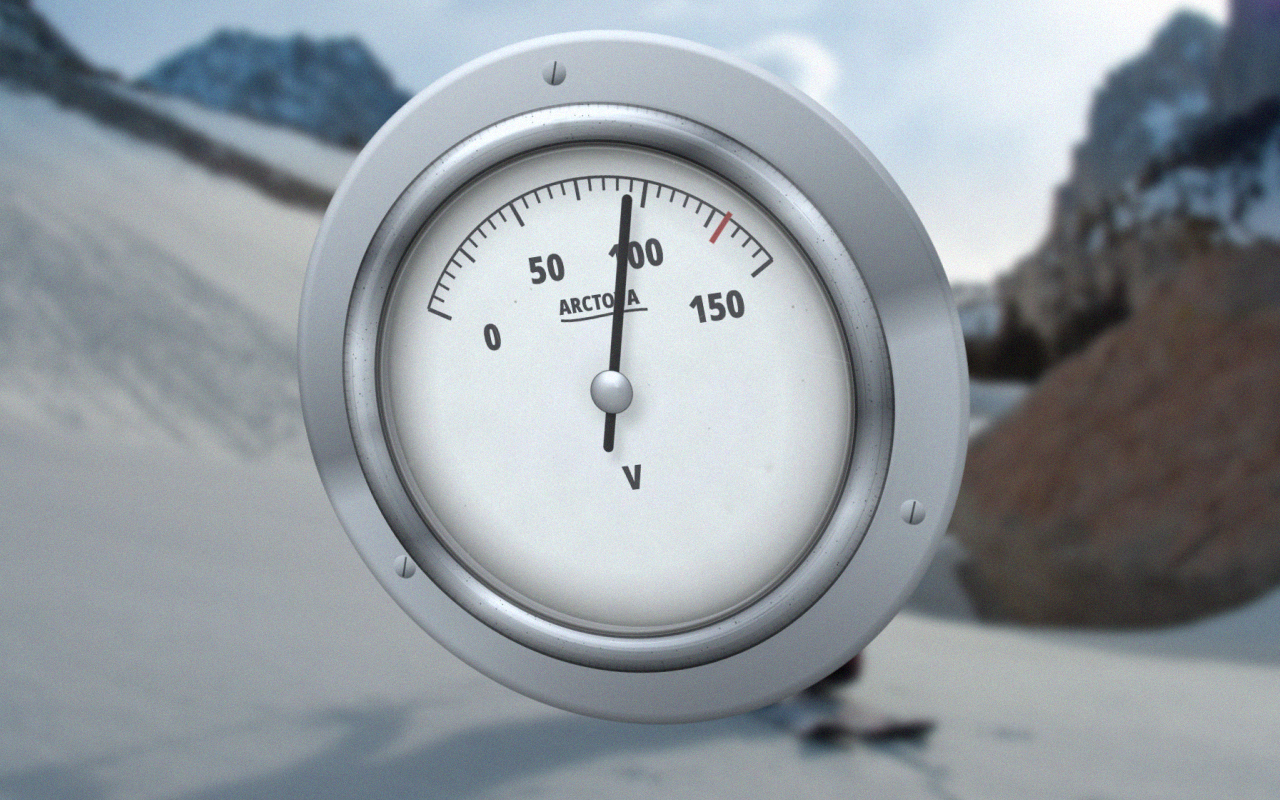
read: 95 V
